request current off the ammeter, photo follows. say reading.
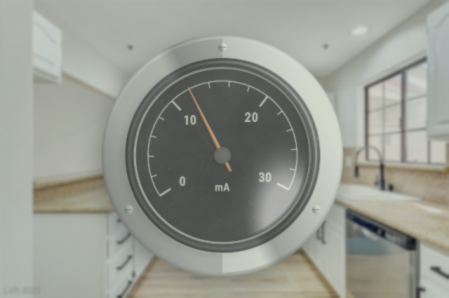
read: 12 mA
